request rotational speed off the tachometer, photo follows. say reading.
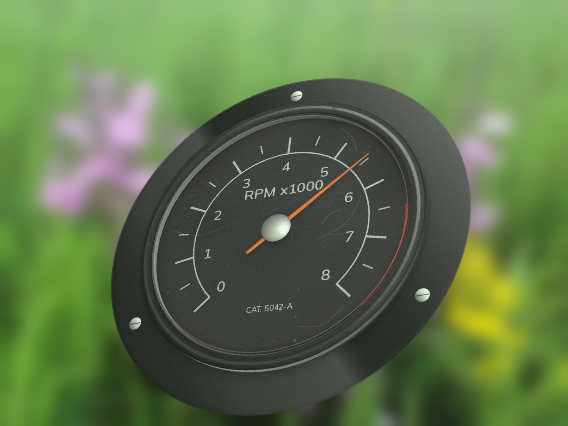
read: 5500 rpm
